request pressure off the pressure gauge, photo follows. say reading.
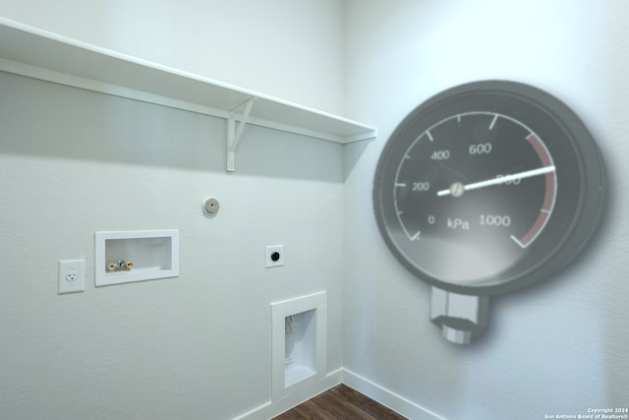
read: 800 kPa
